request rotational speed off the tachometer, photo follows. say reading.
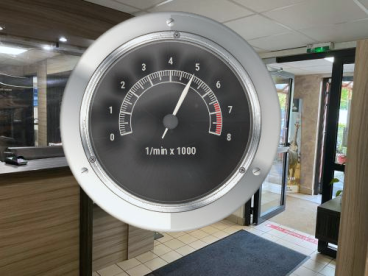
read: 5000 rpm
